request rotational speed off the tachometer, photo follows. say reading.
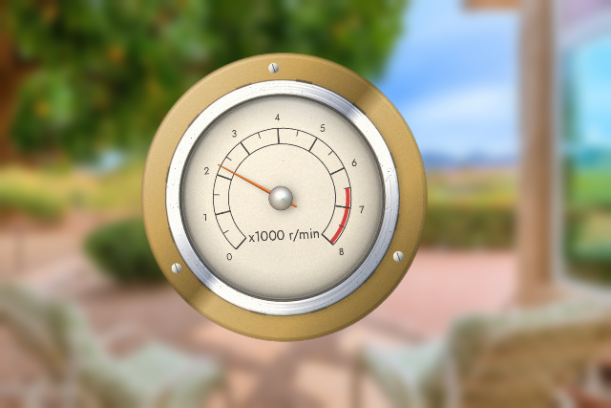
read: 2250 rpm
